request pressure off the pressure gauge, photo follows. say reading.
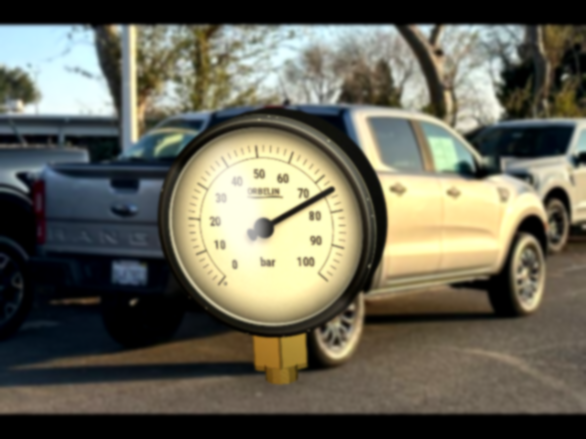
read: 74 bar
